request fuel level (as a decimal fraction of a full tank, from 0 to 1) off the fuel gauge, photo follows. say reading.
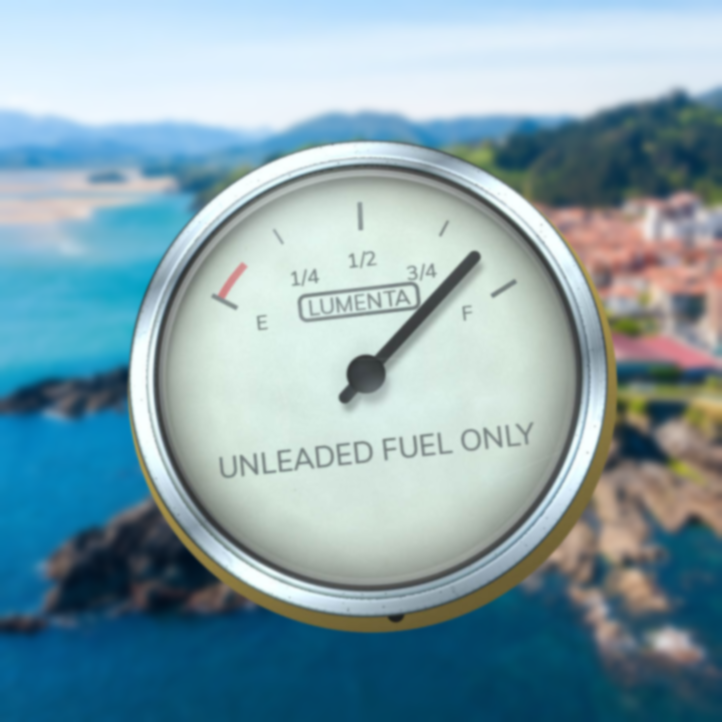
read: 0.875
